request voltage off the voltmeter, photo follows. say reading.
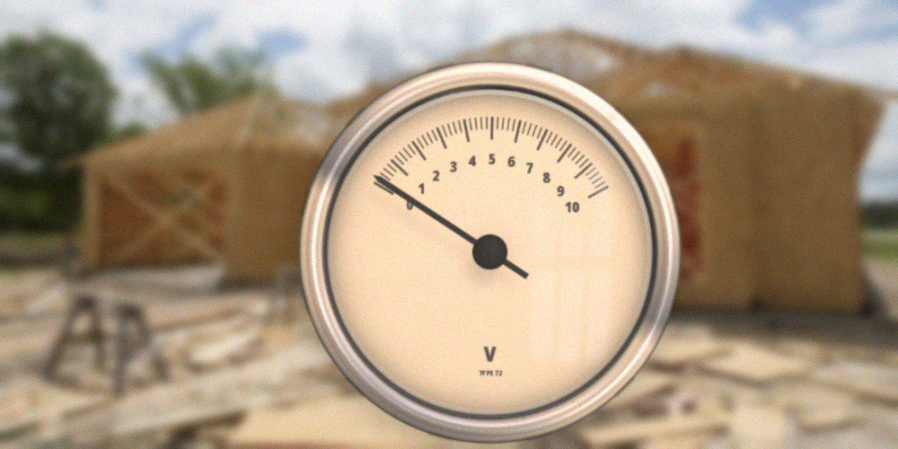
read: 0.2 V
